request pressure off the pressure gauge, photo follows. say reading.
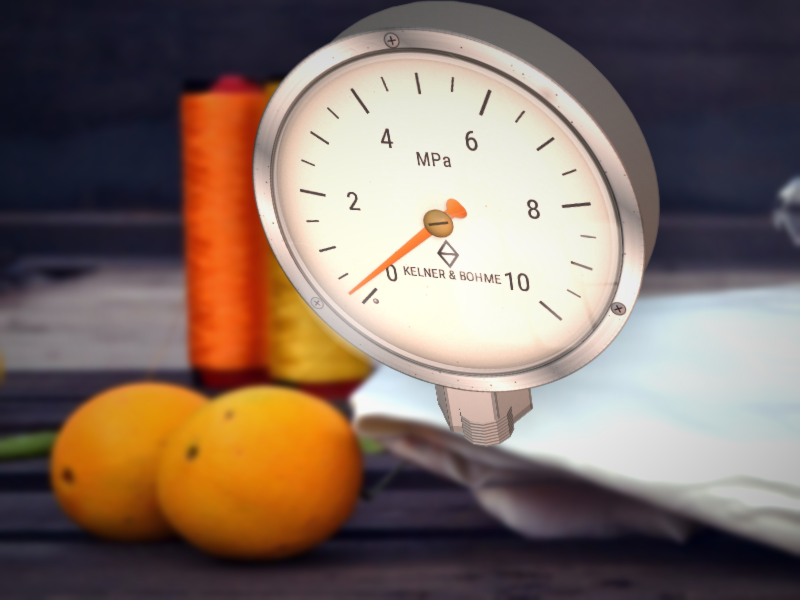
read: 0.25 MPa
